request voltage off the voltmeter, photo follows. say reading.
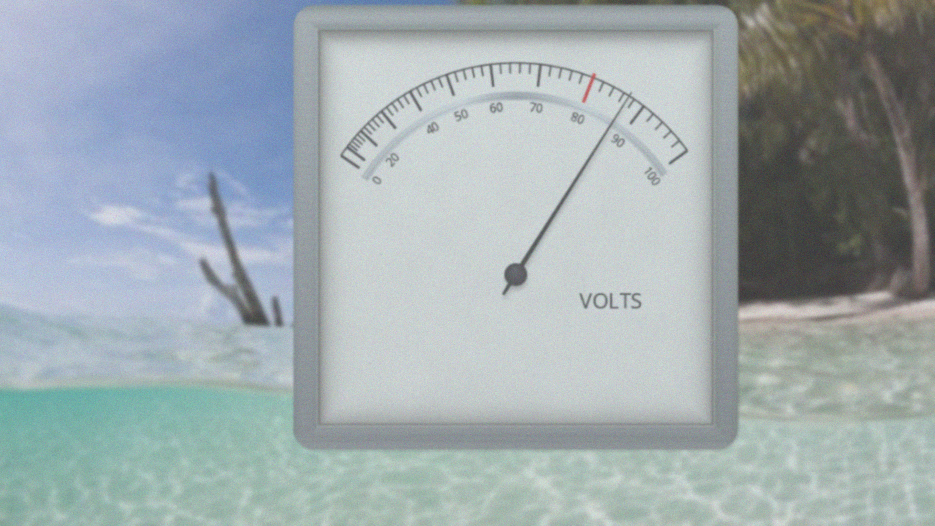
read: 87 V
